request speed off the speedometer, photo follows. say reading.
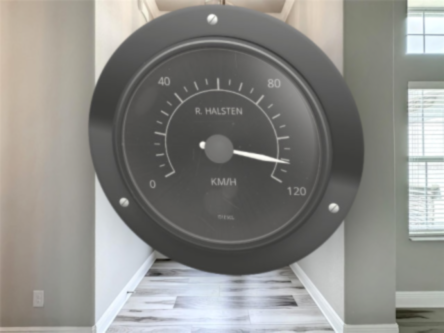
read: 110 km/h
